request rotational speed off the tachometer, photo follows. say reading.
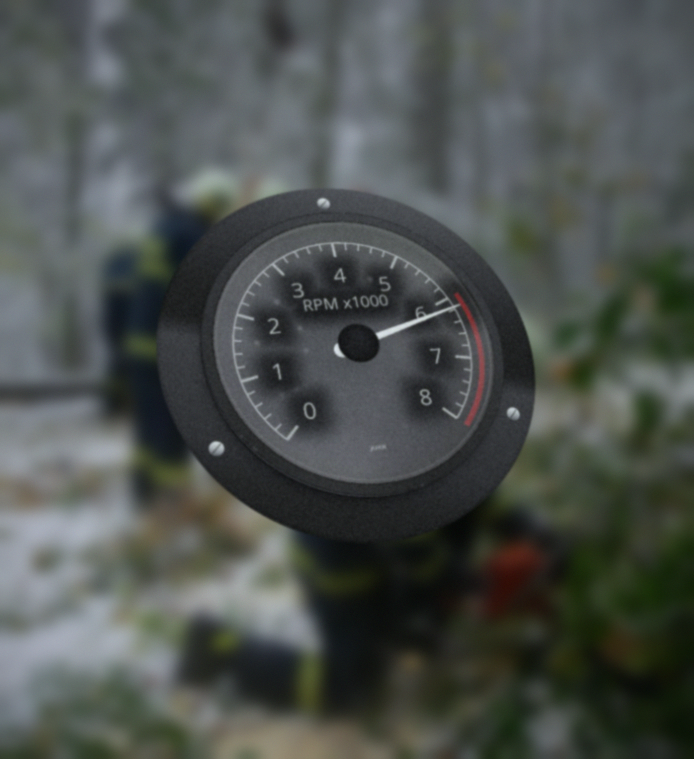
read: 6200 rpm
